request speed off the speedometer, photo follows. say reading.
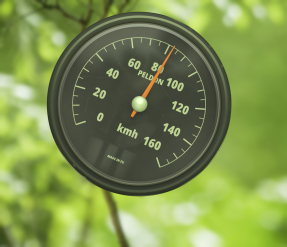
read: 82.5 km/h
